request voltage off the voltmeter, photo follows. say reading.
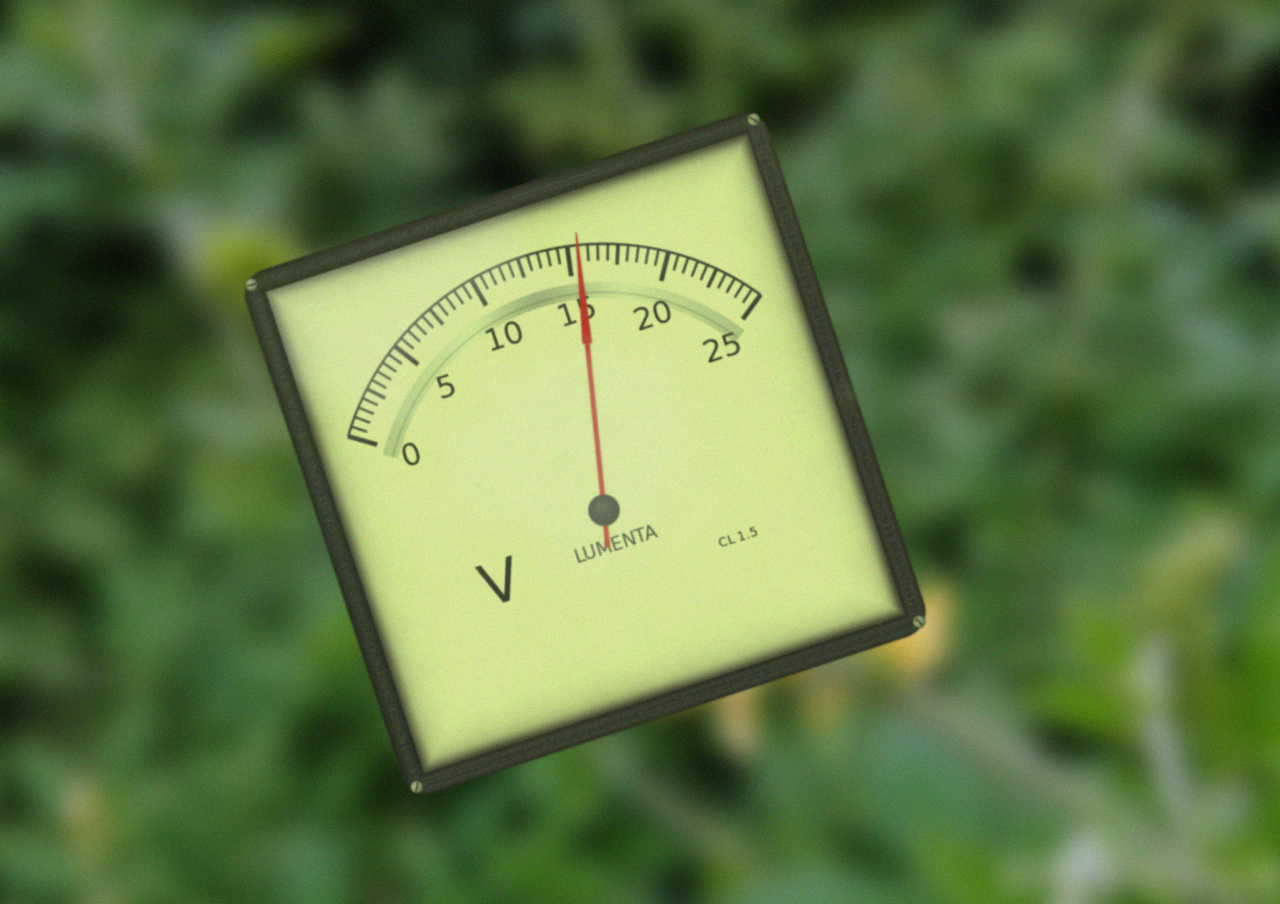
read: 15.5 V
